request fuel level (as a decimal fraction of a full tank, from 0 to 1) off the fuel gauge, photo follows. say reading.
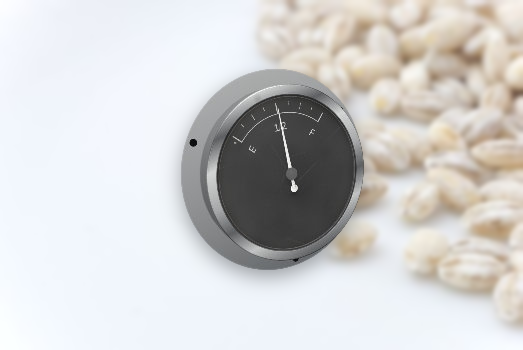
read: 0.5
